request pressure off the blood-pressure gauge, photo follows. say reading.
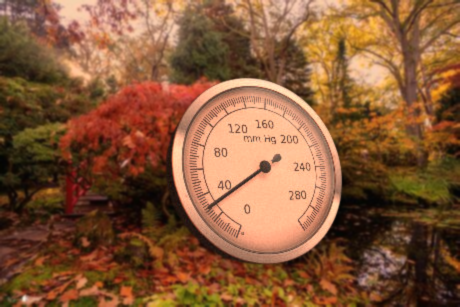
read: 30 mmHg
